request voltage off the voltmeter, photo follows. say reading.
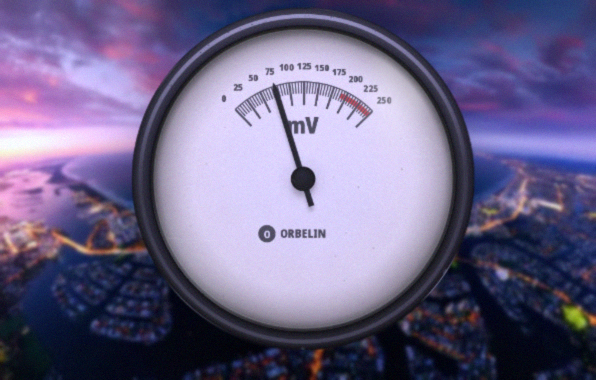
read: 75 mV
